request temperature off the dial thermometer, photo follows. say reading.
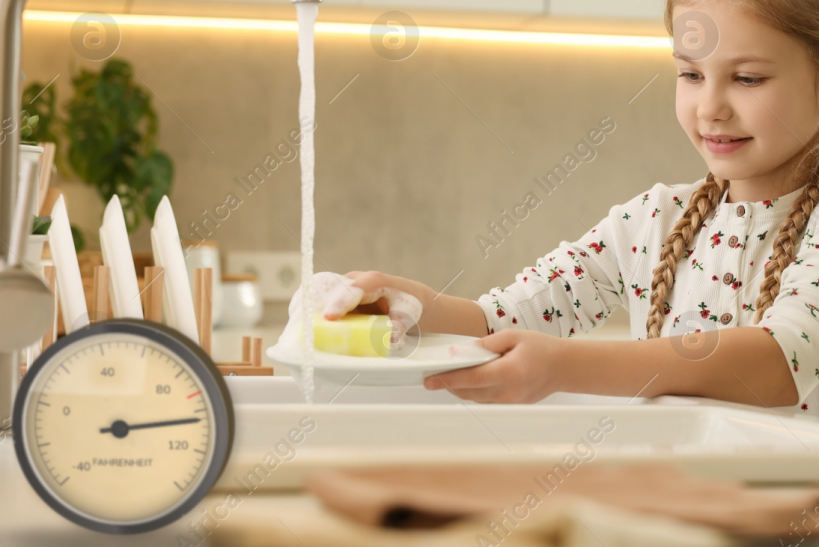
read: 104 °F
